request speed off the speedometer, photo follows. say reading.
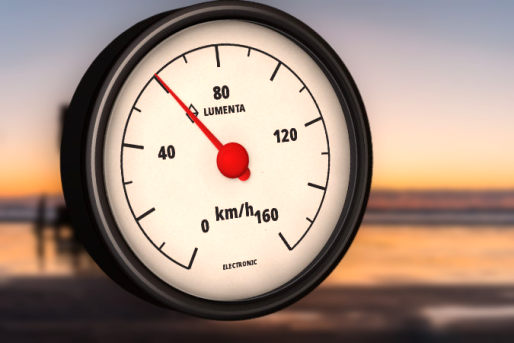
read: 60 km/h
